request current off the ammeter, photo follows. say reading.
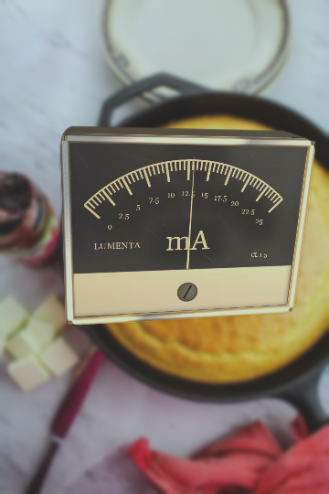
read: 13 mA
